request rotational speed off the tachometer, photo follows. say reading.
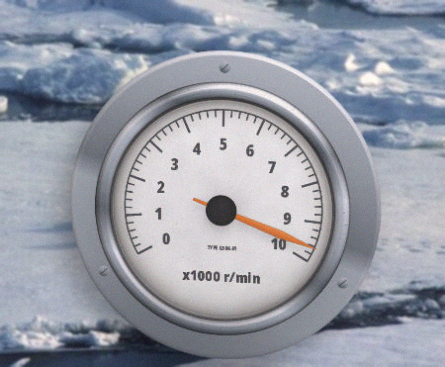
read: 9600 rpm
